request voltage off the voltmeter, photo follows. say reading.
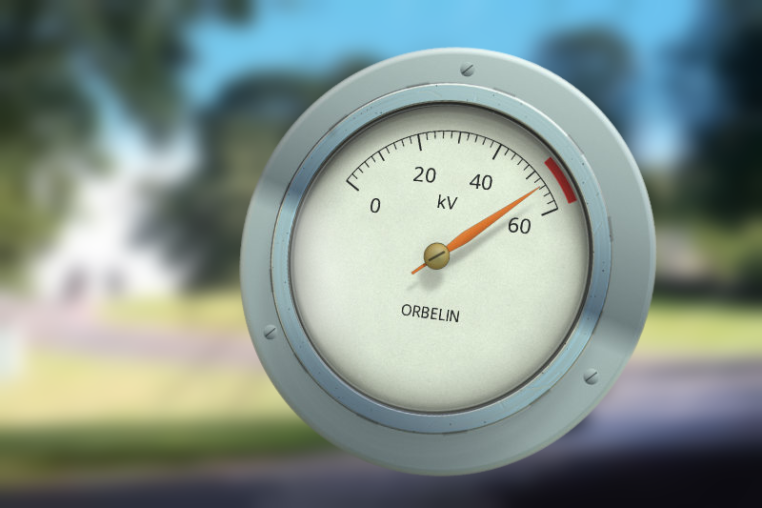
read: 54 kV
